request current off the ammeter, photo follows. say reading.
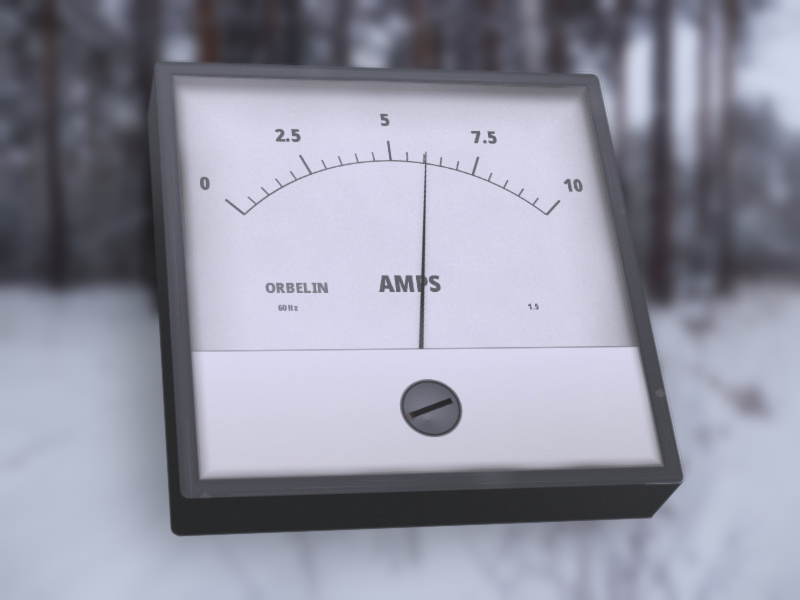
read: 6 A
